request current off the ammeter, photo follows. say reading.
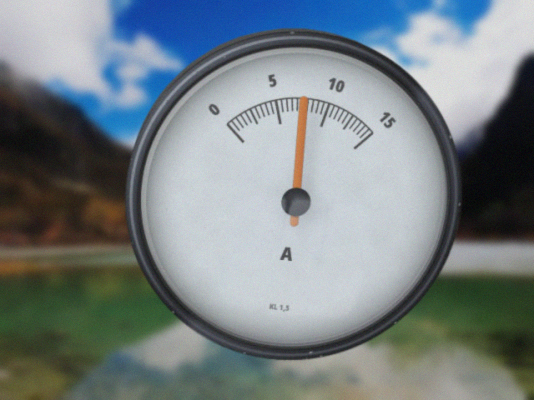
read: 7.5 A
